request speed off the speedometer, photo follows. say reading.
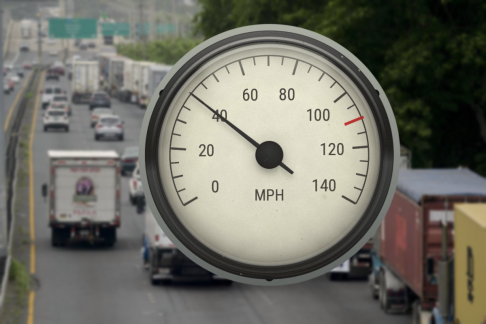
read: 40 mph
